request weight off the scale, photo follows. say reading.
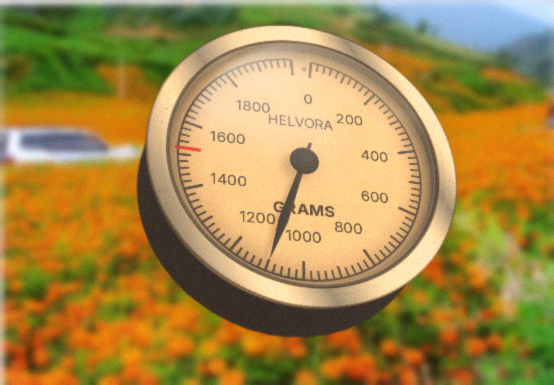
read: 1100 g
